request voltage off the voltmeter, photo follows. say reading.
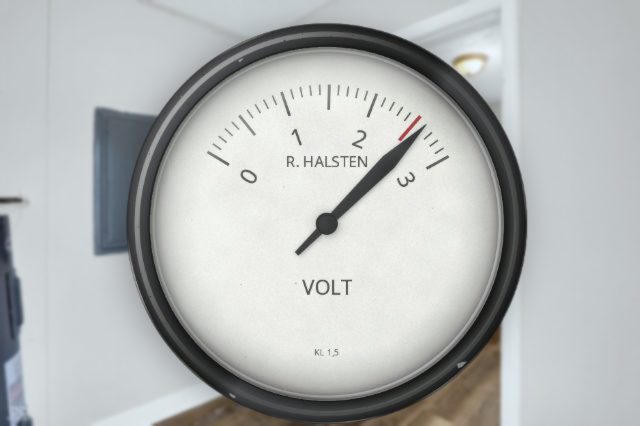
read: 2.6 V
